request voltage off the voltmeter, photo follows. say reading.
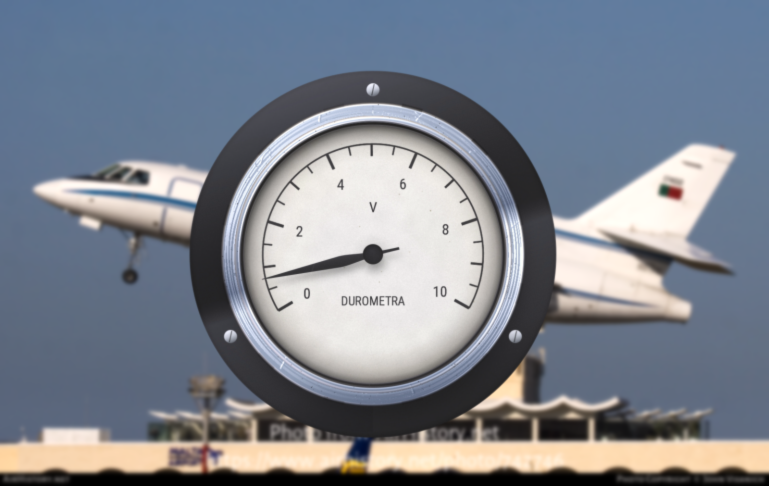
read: 0.75 V
